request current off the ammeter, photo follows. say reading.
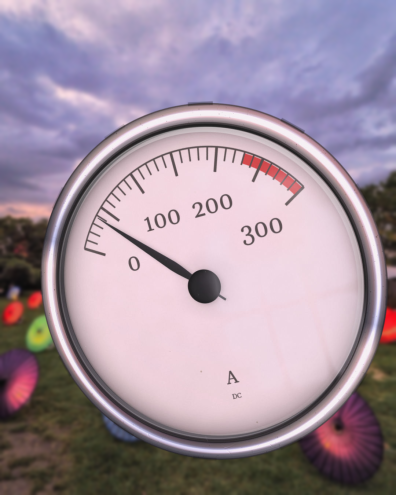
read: 40 A
